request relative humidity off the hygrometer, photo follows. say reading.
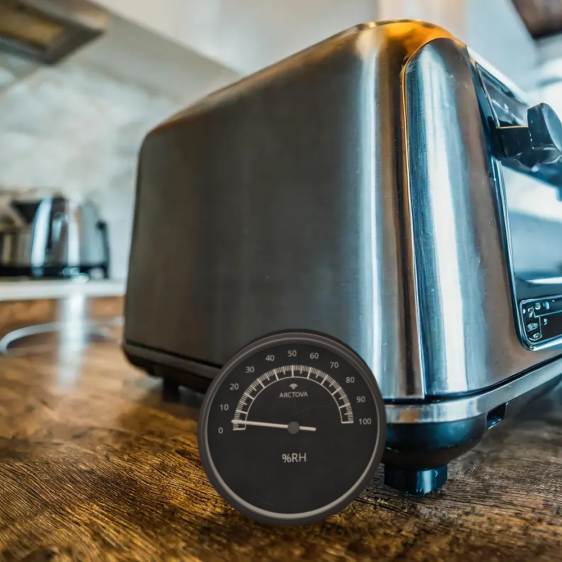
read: 5 %
